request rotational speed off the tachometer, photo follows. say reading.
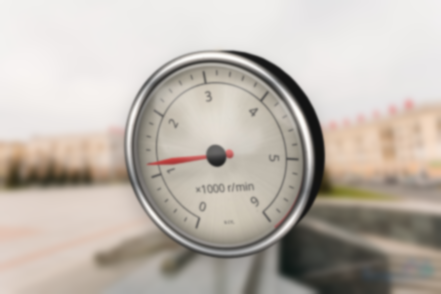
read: 1200 rpm
